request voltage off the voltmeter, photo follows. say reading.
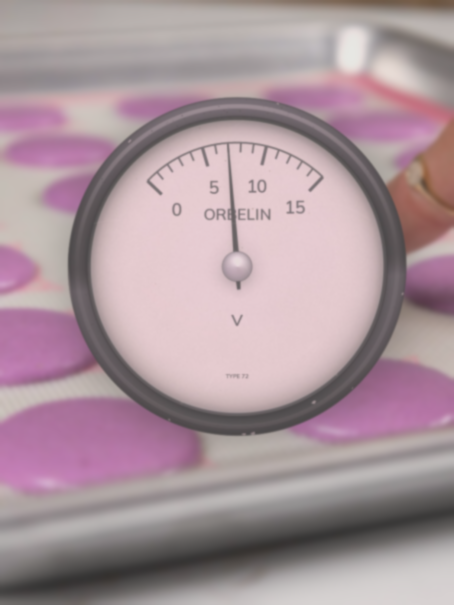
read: 7 V
